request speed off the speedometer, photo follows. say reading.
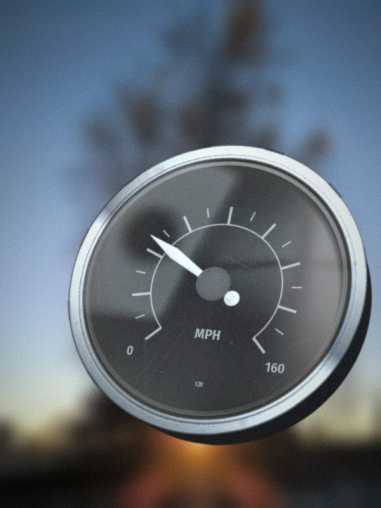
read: 45 mph
